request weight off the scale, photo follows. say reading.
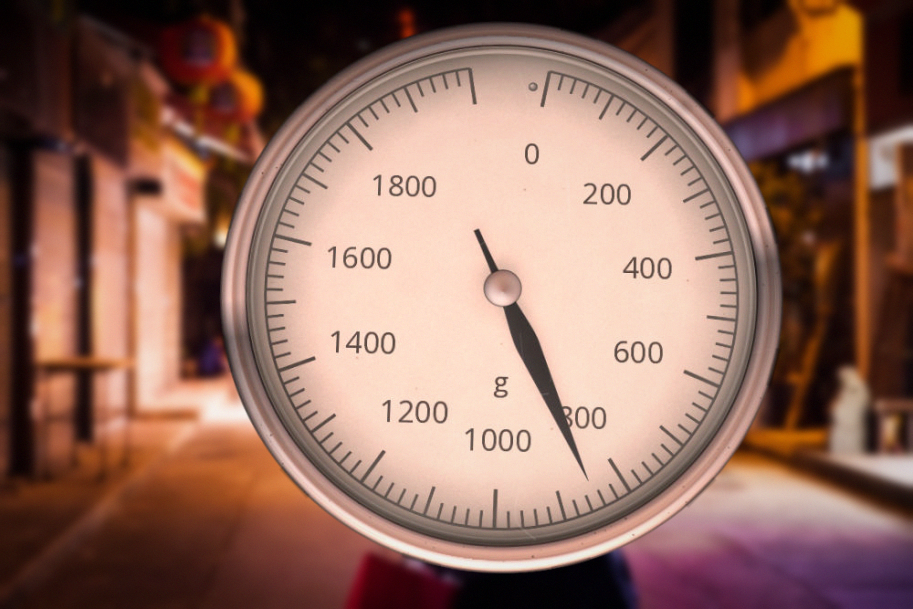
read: 850 g
